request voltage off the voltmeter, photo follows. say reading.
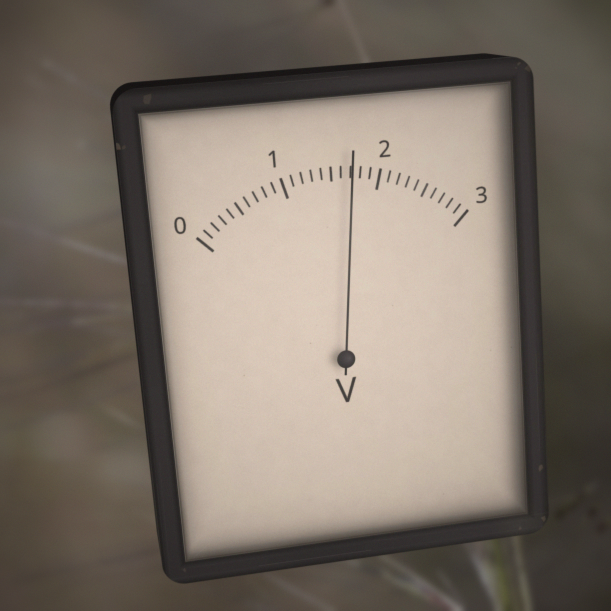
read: 1.7 V
